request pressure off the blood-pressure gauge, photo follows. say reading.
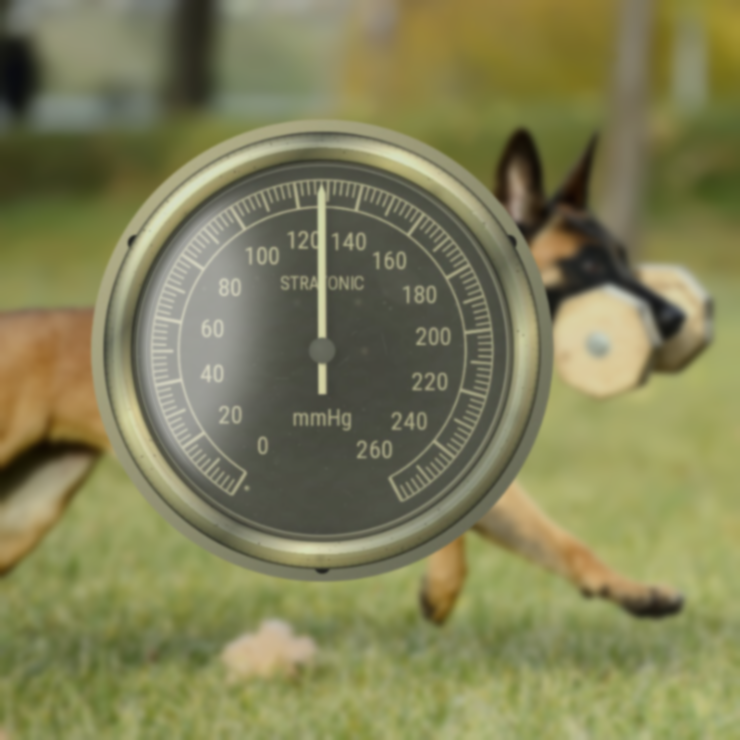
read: 128 mmHg
